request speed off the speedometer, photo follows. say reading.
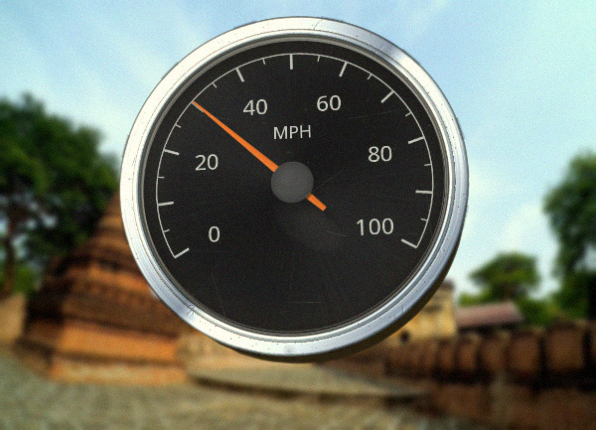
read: 30 mph
